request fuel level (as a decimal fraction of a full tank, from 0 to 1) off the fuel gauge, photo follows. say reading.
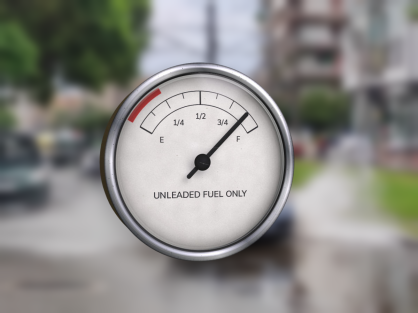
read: 0.875
